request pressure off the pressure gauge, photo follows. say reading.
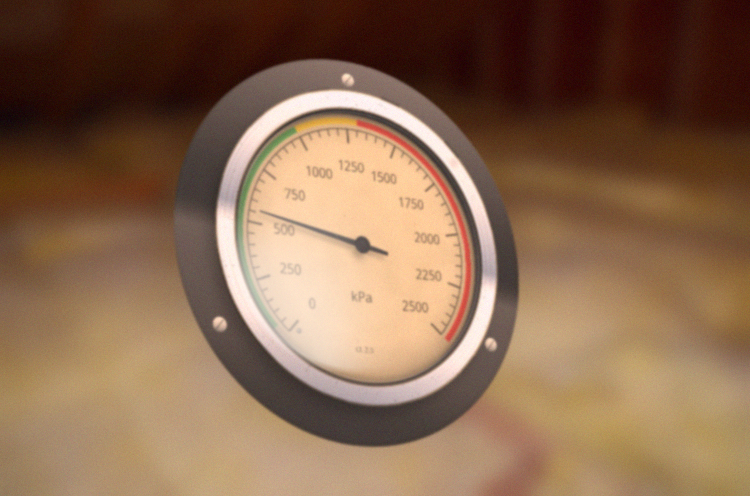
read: 550 kPa
